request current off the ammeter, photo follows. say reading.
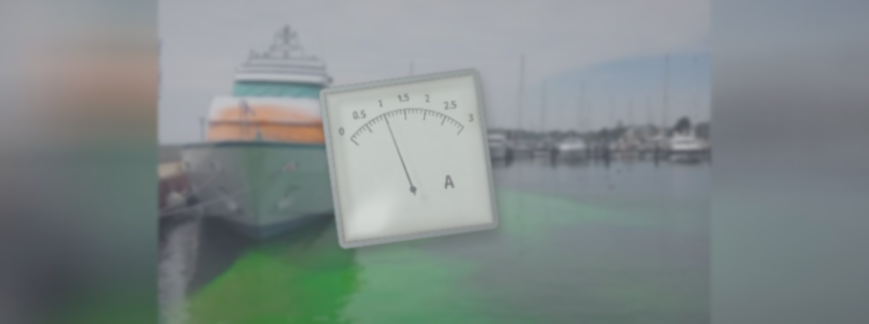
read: 1 A
